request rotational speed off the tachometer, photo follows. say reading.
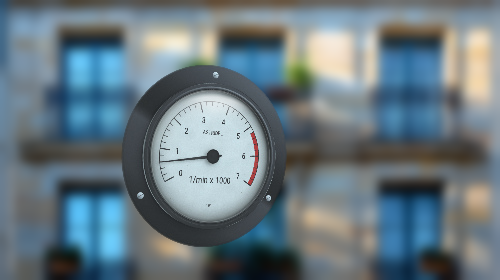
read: 600 rpm
